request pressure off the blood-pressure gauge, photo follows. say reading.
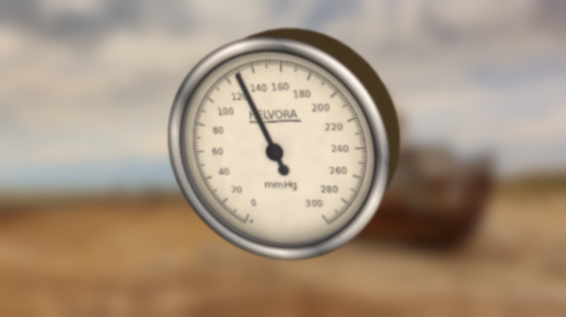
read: 130 mmHg
